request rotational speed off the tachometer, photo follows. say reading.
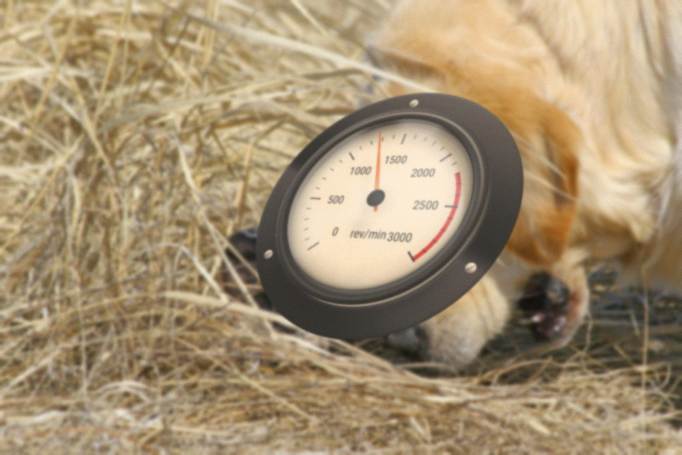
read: 1300 rpm
